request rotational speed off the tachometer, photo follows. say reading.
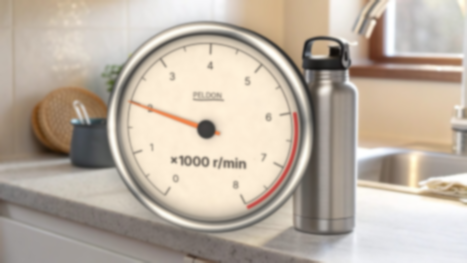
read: 2000 rpm
